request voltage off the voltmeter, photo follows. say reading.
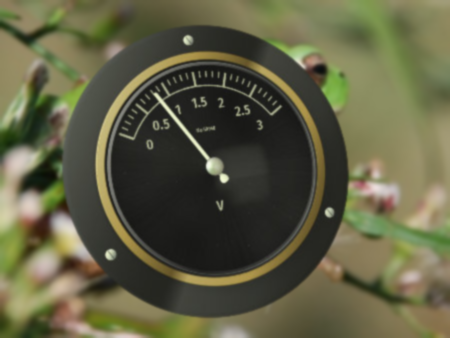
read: 0.8 V
